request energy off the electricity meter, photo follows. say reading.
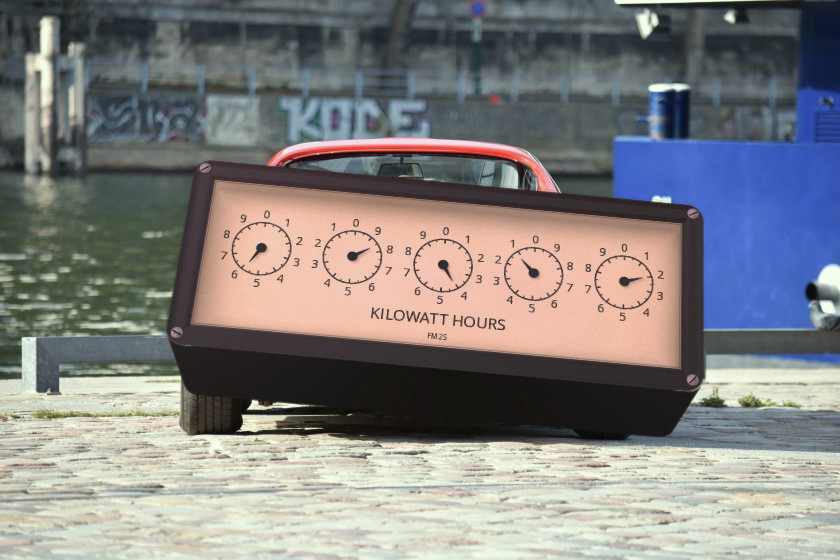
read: 58412 kWh
